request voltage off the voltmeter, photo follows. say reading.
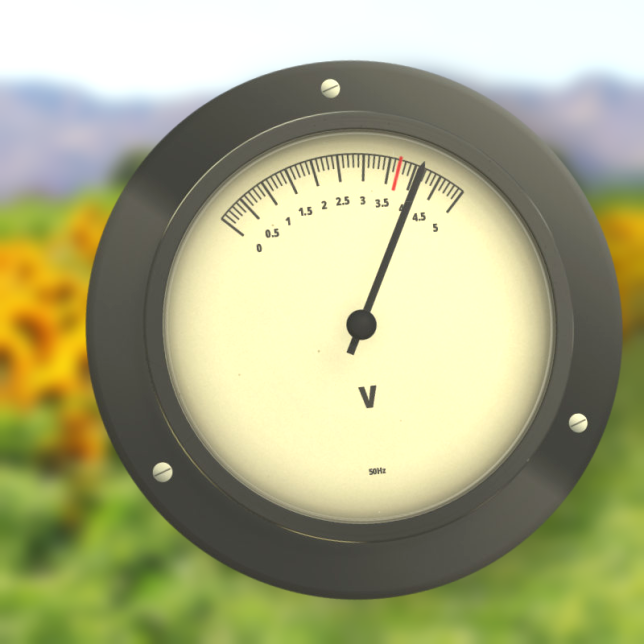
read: 4.1 V
